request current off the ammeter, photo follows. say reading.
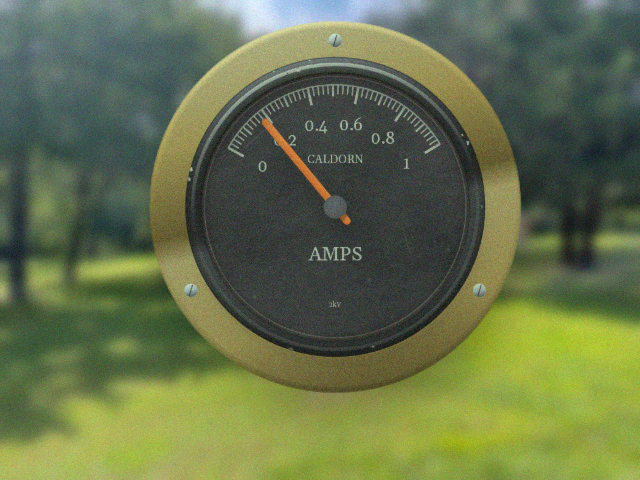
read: 0.18 A
